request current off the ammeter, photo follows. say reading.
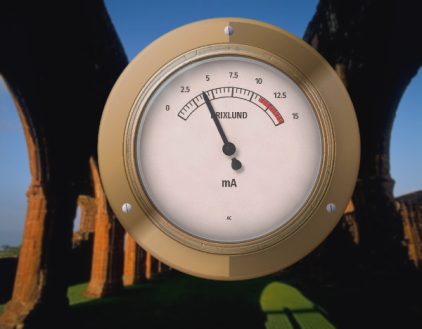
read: 4 mA
